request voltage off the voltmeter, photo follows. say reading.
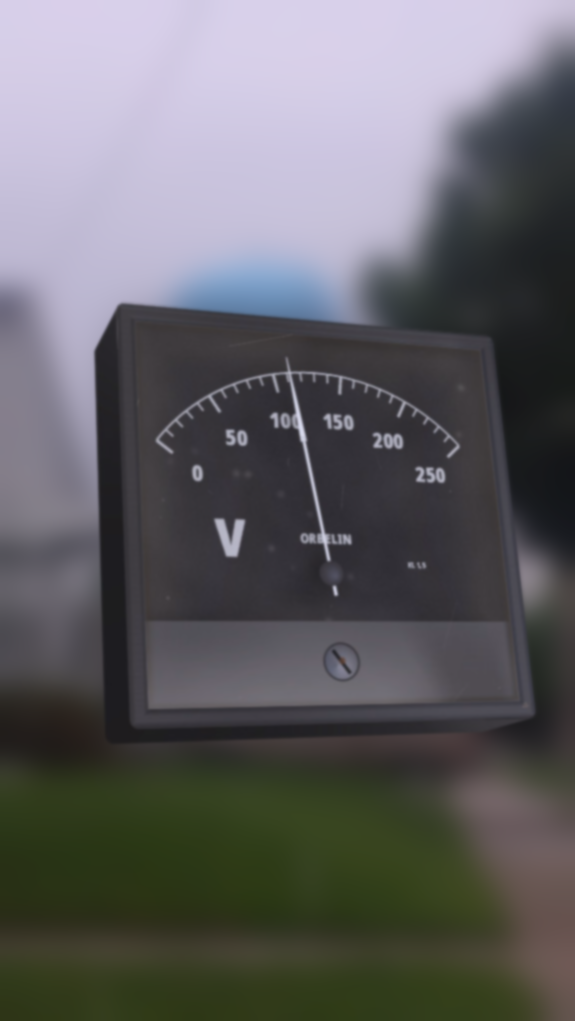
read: 110 V
